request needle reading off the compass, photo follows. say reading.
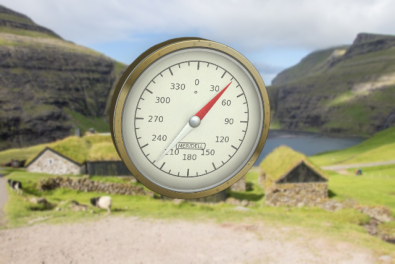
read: 40 °
